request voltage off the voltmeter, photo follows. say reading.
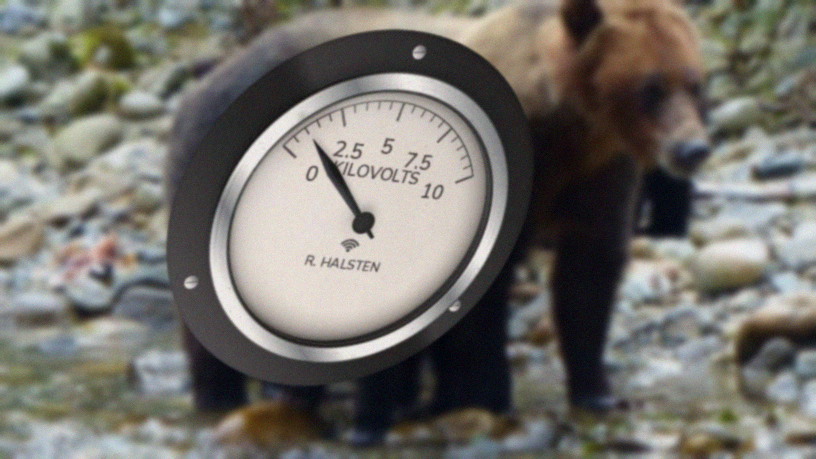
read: 1 kV
